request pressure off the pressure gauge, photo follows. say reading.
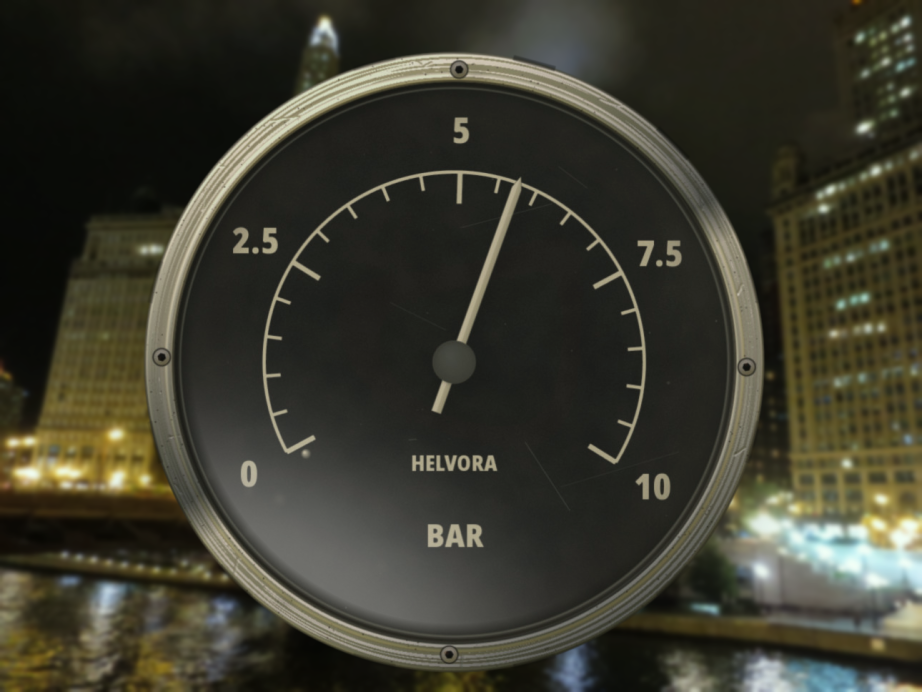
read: 5.75 bar
